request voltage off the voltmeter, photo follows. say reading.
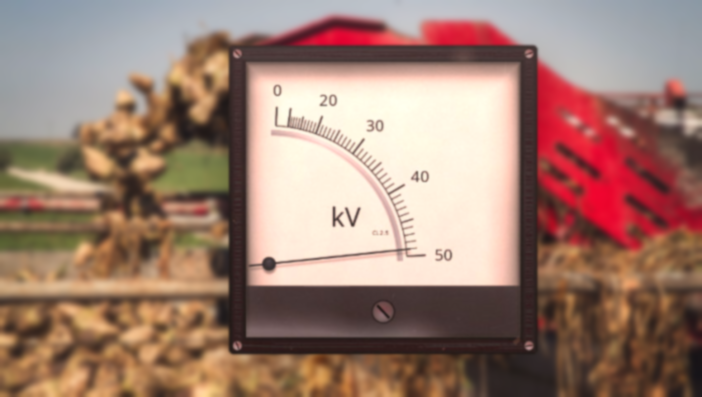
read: 49 kV
